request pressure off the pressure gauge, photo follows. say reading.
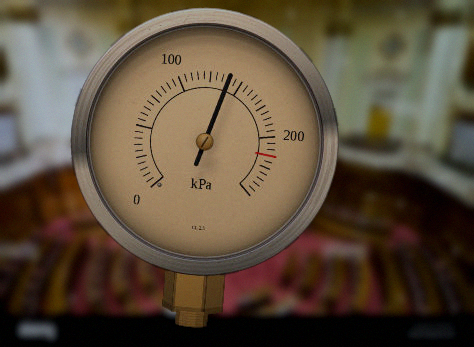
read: 140 kPa
